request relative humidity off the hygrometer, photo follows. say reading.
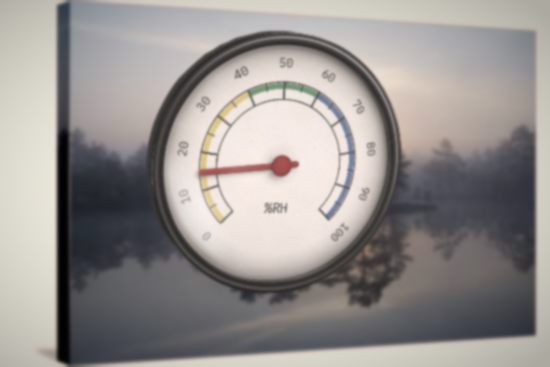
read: 15 %
